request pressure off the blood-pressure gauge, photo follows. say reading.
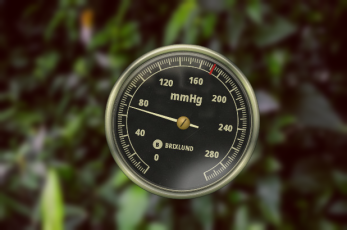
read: 70 mmHg
